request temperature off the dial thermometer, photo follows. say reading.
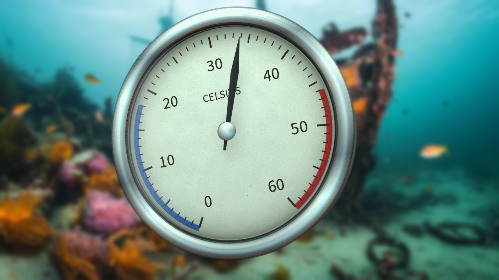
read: 34 °C
